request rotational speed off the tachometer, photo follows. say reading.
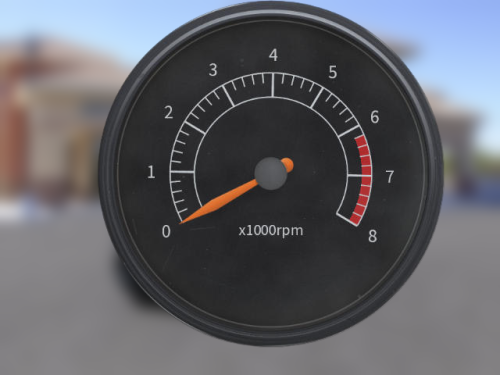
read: 0 rpm
